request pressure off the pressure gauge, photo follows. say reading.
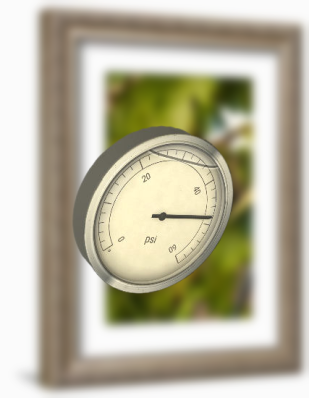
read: 48 psi
